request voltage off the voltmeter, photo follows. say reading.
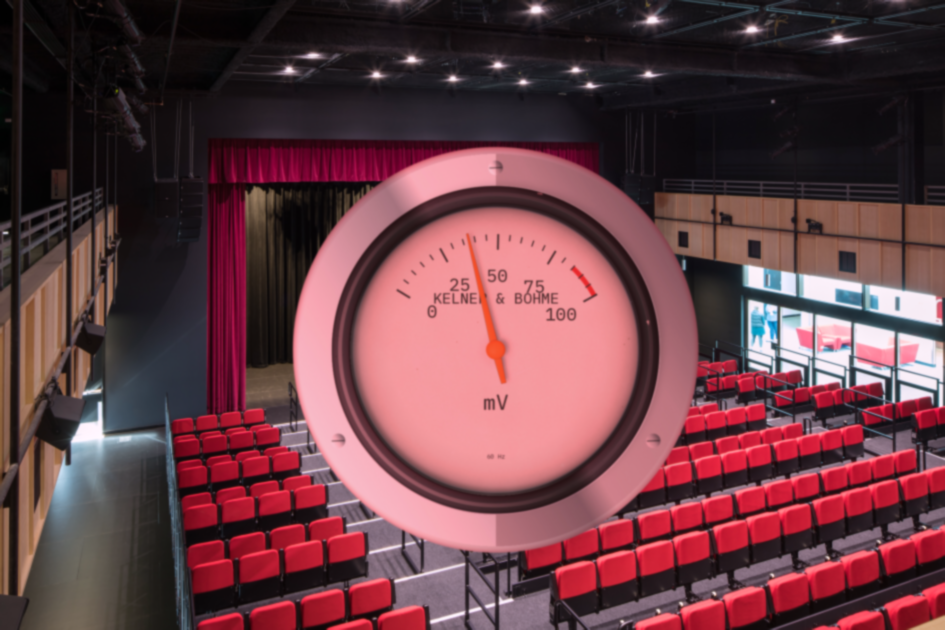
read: 37.5 mV
